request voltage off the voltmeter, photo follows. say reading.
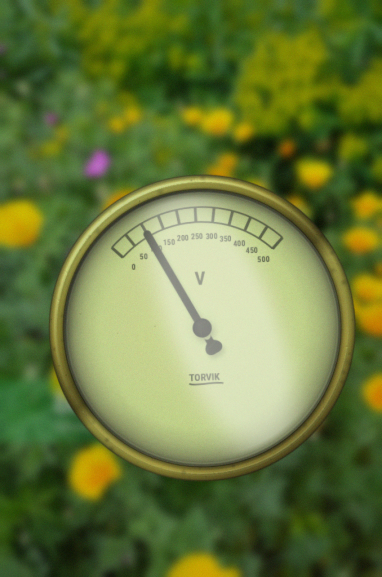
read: 100 V
